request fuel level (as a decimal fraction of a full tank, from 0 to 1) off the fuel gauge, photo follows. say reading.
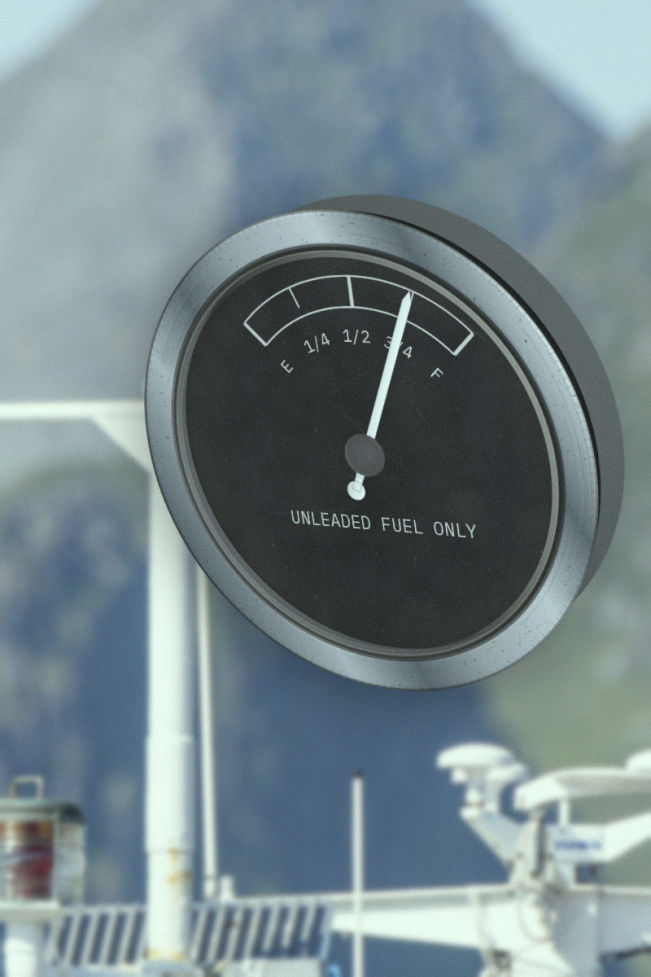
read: 0.75
